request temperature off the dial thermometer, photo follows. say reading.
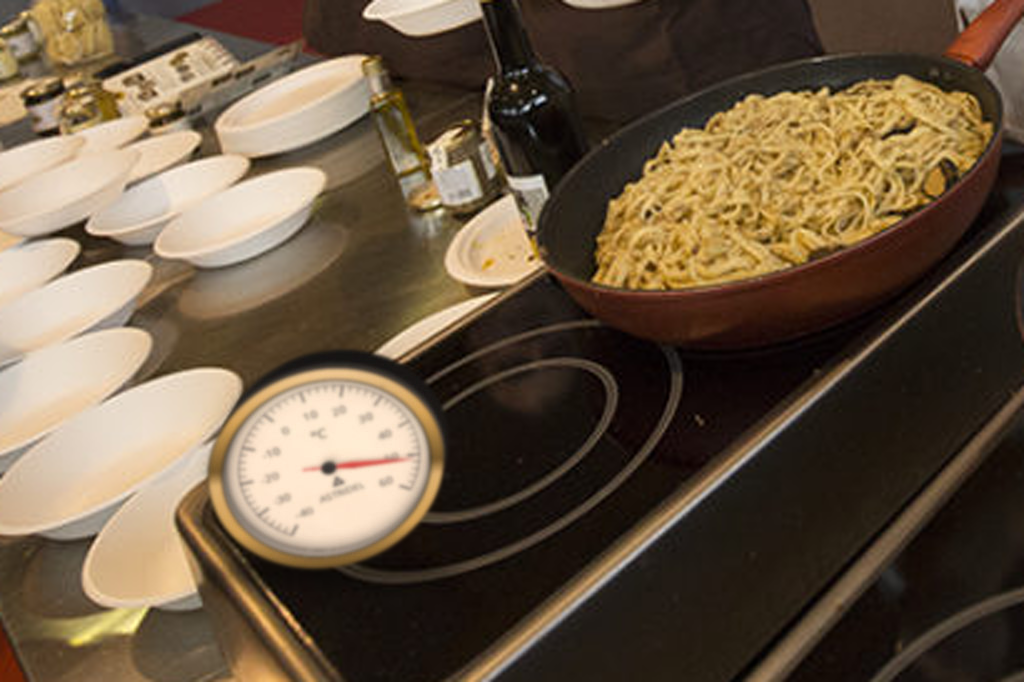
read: 50 °C
